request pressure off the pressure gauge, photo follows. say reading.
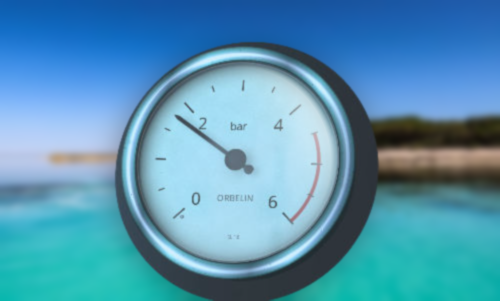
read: 1.75 bar
